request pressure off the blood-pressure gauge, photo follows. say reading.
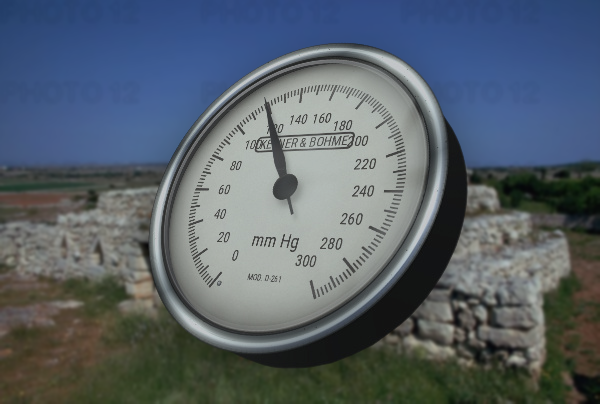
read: 120 mmHg
